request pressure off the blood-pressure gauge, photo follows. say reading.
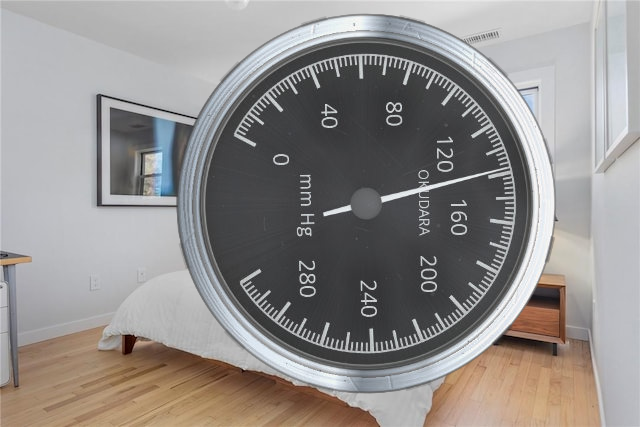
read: 138 mmHg
